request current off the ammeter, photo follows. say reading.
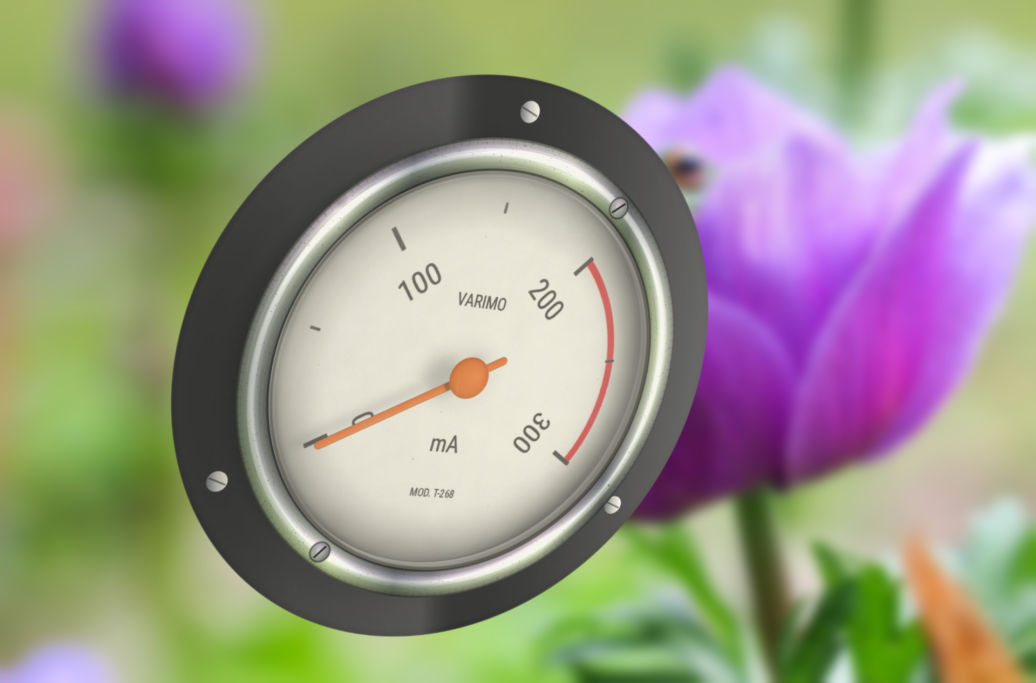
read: 0 mA
